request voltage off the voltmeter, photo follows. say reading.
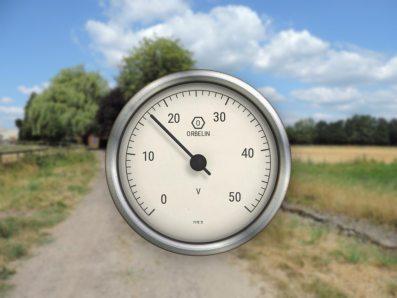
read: 17 V
